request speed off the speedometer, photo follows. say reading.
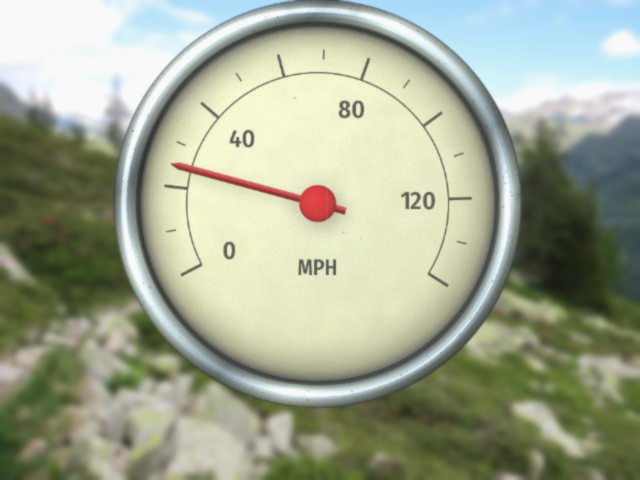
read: 25 mph
